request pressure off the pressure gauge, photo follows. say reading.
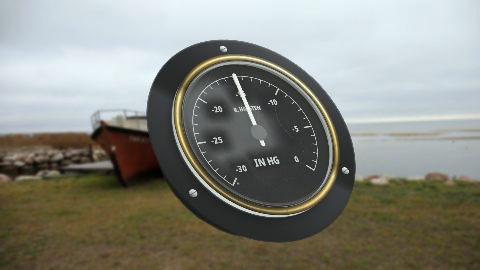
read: -15 inHg
